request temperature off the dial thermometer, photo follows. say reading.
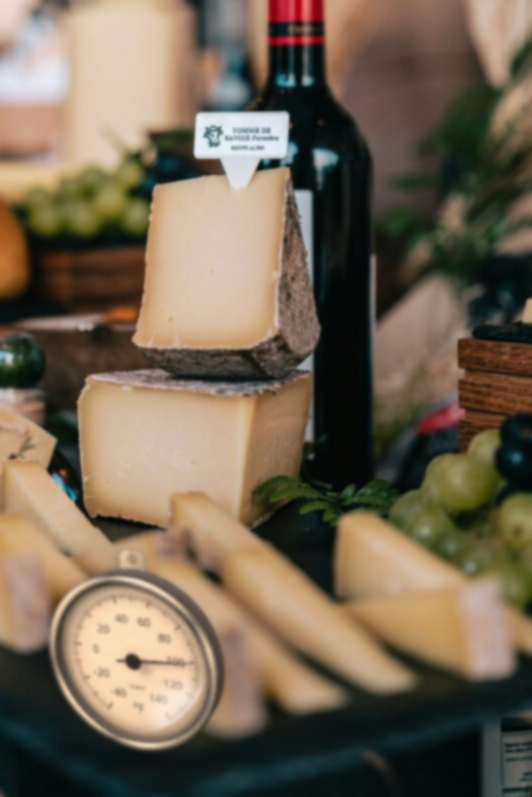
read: 100 °F
